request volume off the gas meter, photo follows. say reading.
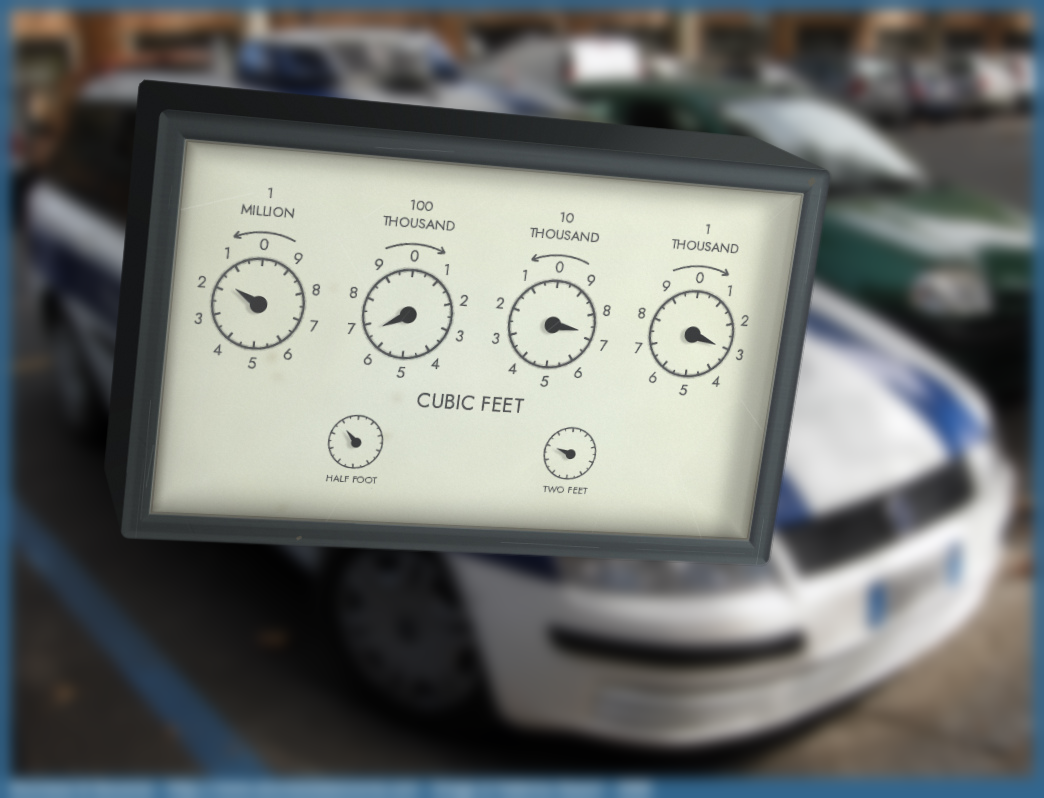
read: 167300 ft³
